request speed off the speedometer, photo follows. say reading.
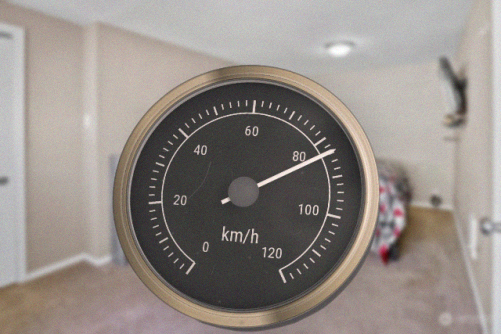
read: 84 km/h
